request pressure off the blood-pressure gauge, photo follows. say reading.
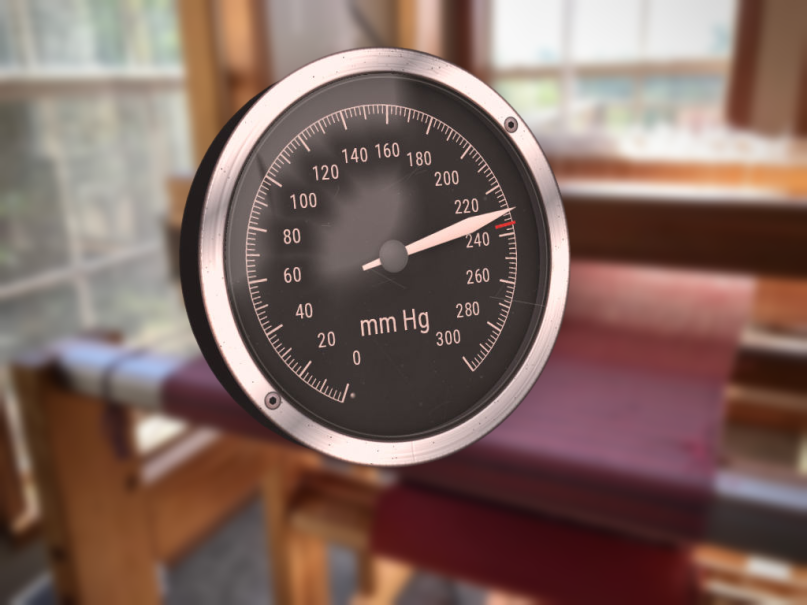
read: 230 mmHg
